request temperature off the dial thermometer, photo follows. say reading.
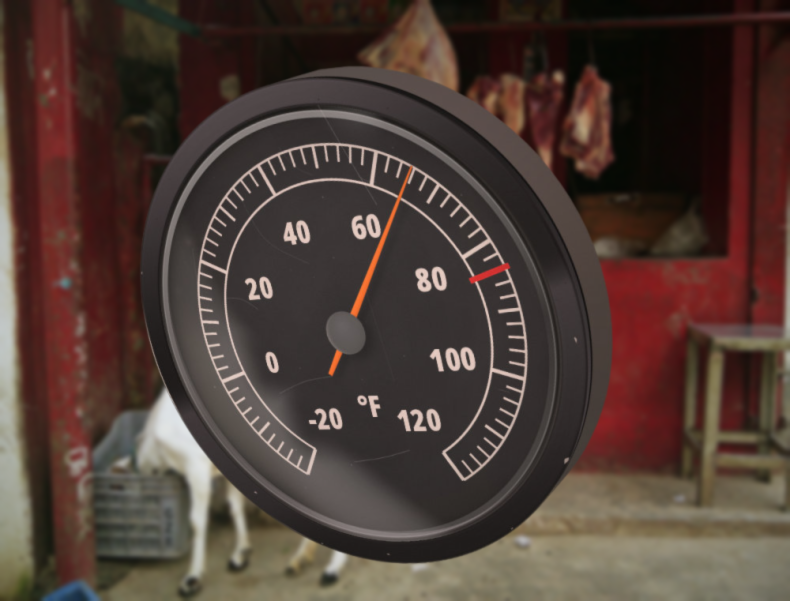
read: 66 °F
